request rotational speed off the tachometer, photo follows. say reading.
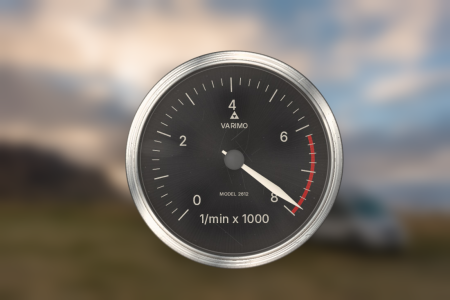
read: 7800 rpm
